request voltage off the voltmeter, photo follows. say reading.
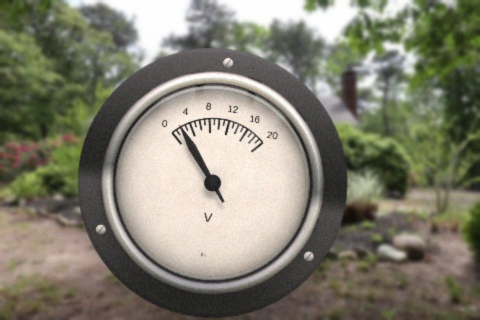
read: 2 V
